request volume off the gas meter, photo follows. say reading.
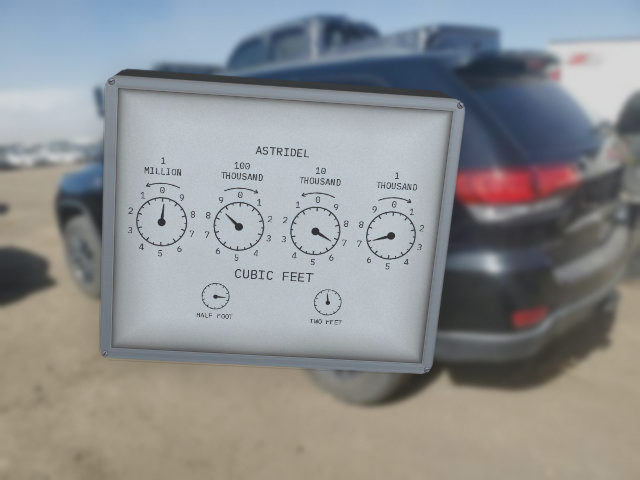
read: 986700 ft³
